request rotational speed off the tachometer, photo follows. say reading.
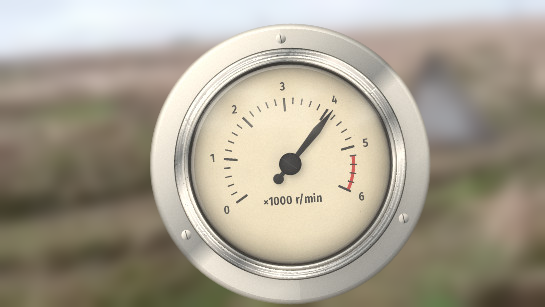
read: 4100 rpm
